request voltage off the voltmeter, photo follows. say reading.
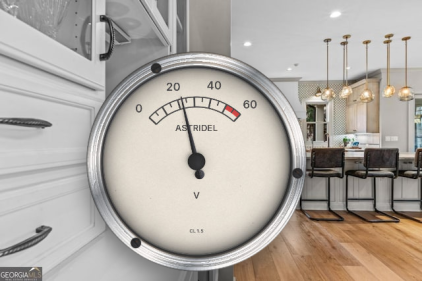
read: 22.5 V
